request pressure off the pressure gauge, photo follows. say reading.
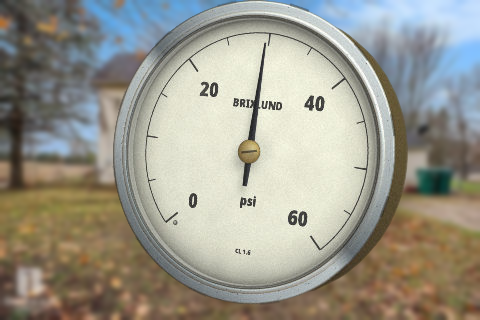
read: 30 psi
